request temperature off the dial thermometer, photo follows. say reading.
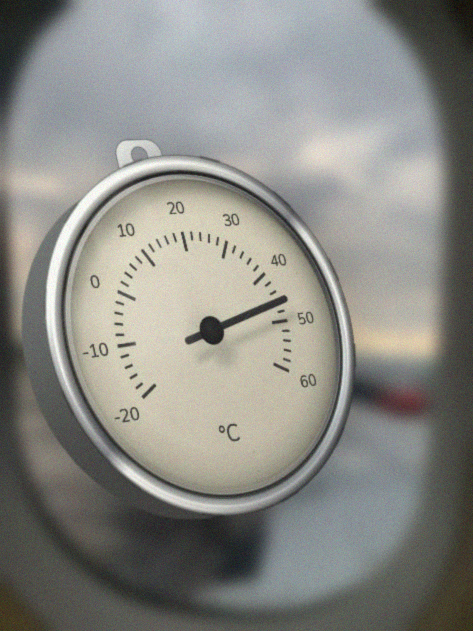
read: 46 °C
